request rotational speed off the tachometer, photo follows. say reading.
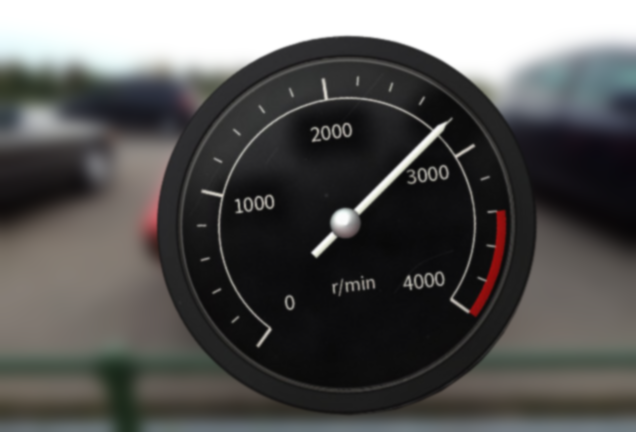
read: 2800 rpm
